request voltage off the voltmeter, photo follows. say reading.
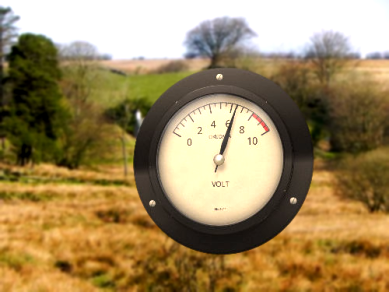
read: 6.5 V
